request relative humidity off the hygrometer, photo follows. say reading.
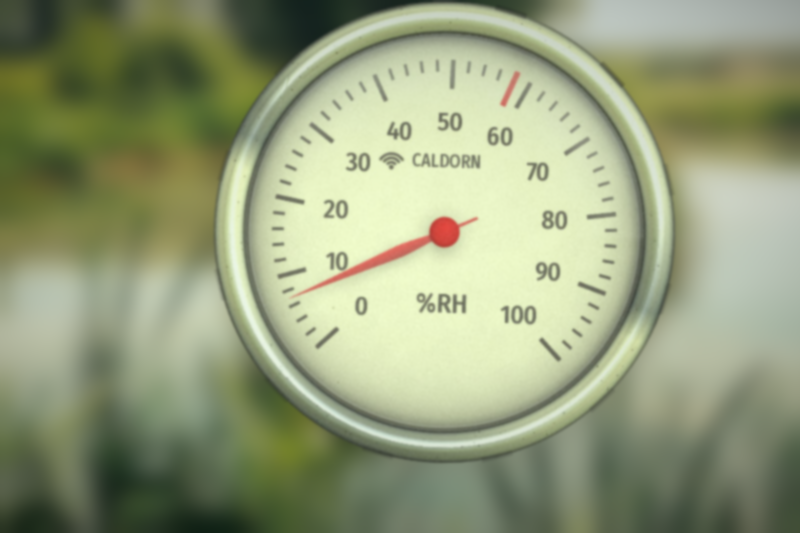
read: 7 %
